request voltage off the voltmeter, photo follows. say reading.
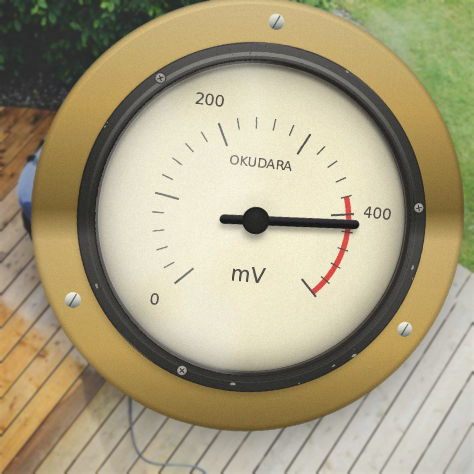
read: 410 mV
